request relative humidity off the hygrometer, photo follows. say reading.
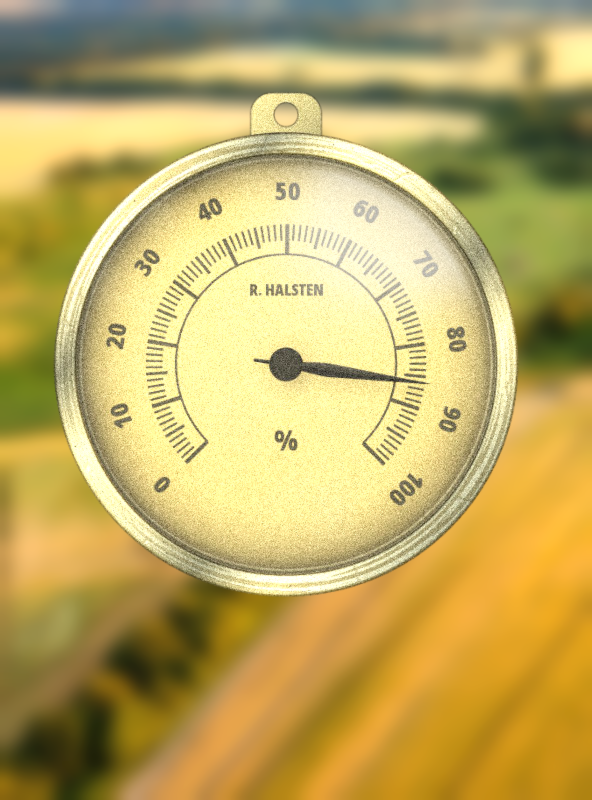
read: 86 %
